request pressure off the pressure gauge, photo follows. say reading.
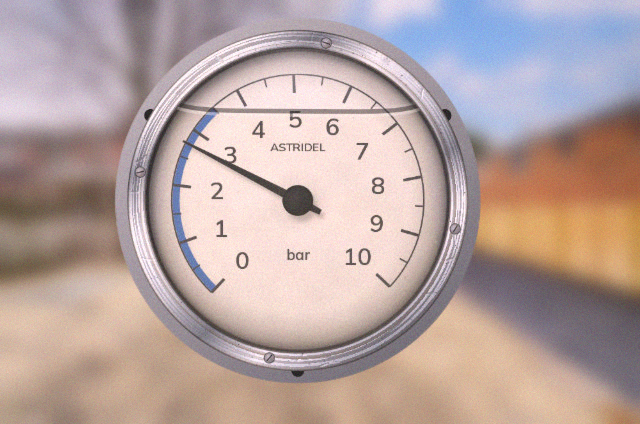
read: 2.75 bar
